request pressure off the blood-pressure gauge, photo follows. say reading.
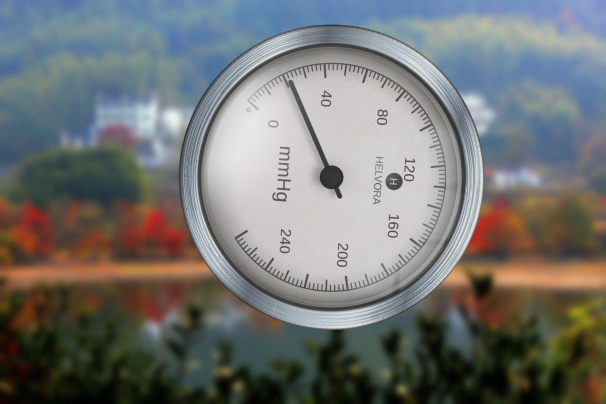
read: 22 mmHg
